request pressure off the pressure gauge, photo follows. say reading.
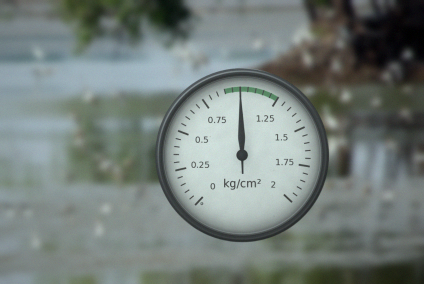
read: 1 kg/cm²
